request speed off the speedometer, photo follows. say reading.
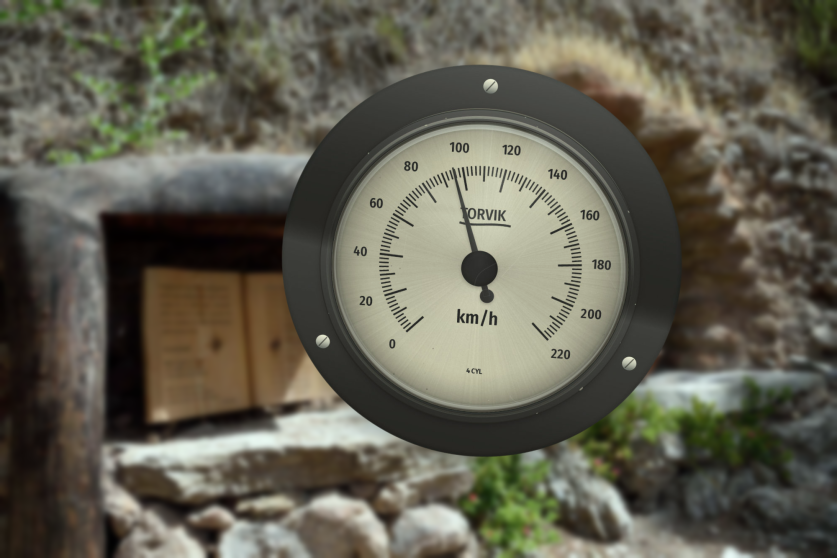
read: 96 km/h
